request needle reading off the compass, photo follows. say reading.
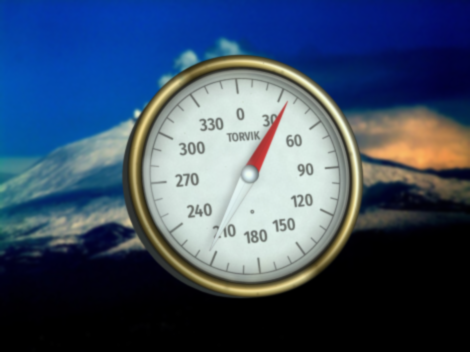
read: 35 °
